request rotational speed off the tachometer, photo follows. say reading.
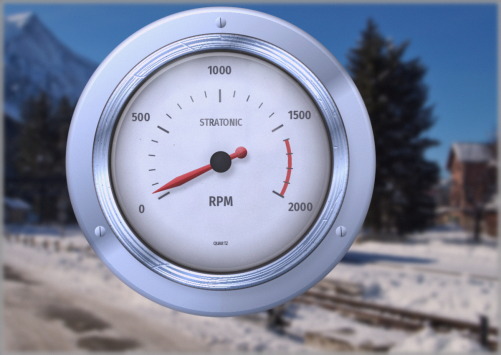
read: 50 rpm
